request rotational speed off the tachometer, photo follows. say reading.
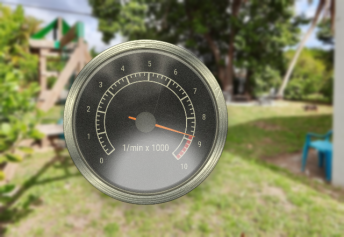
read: 8800 rpm
